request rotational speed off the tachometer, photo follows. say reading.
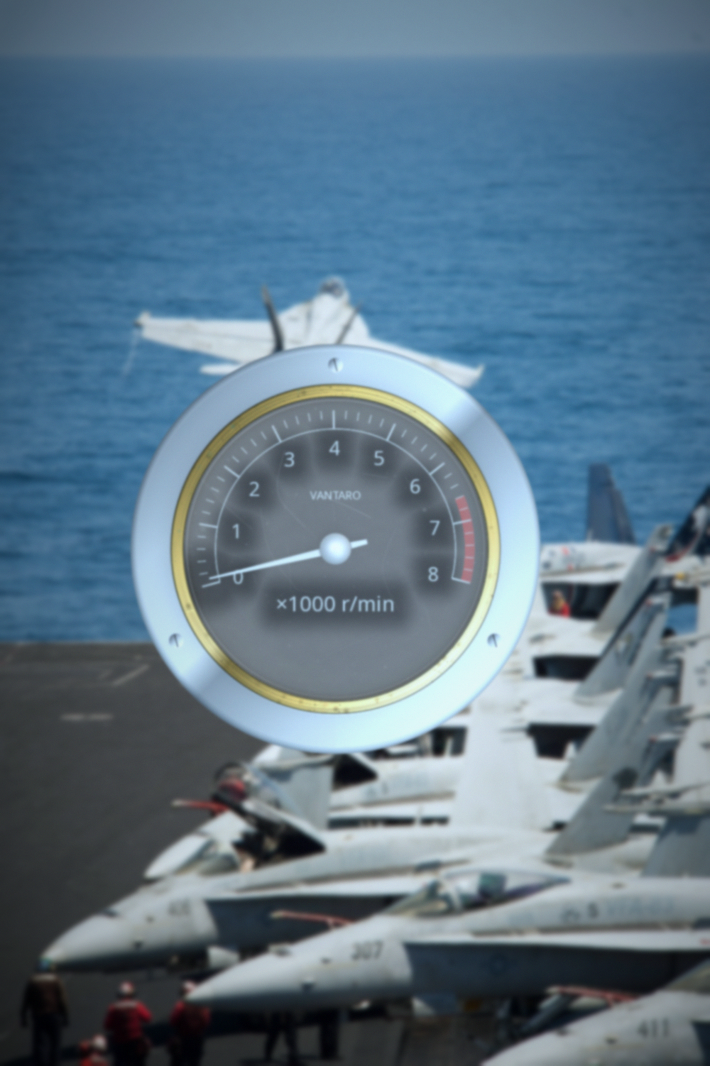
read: 100 rpm
